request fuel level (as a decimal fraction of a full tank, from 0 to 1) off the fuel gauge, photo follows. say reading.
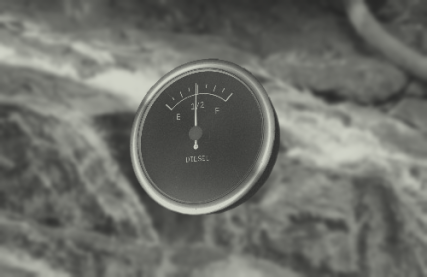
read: 0.5
